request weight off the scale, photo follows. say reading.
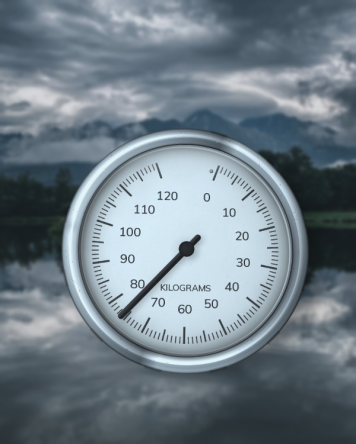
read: 76 kg
